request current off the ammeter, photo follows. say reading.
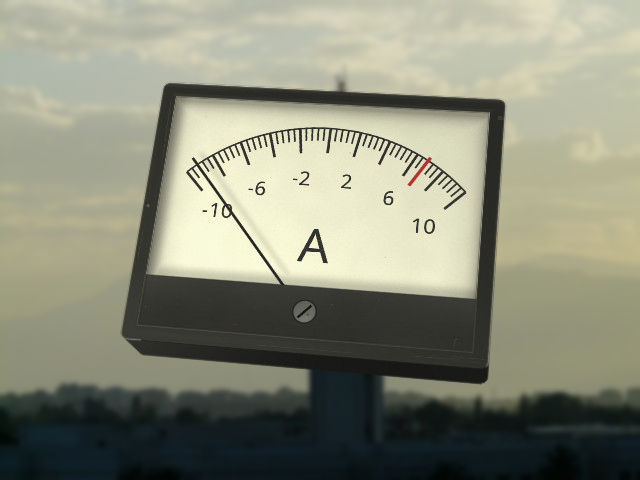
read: -9.2 A
